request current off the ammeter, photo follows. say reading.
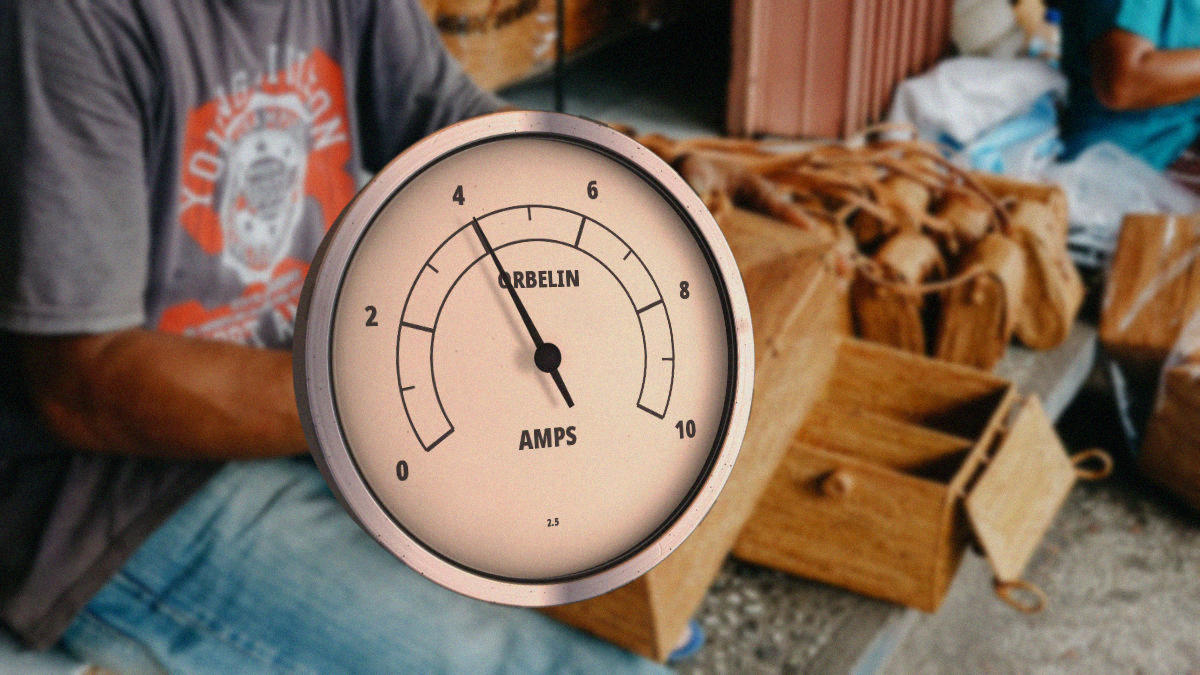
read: 4 A
